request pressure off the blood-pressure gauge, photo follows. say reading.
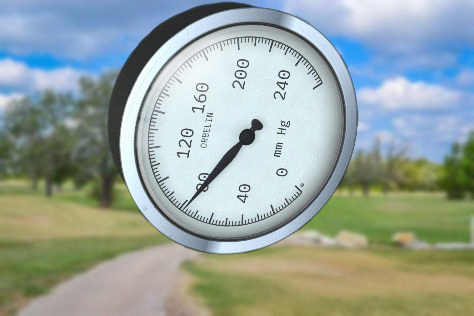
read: 80 mmHg
